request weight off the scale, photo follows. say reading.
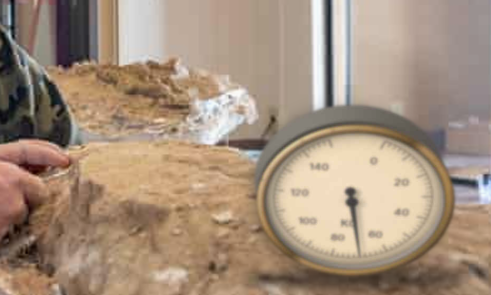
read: 70 kg
